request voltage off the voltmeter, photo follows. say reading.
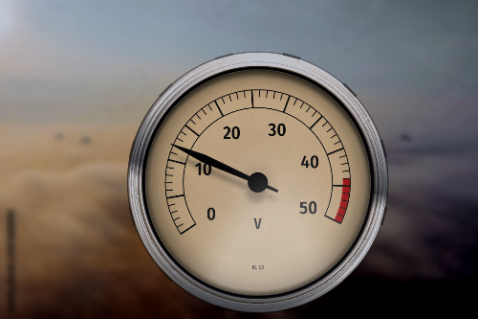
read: 12 V
